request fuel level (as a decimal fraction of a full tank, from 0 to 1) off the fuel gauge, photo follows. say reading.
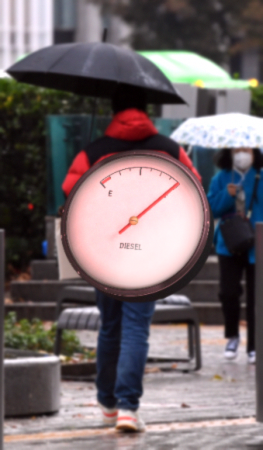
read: 1
